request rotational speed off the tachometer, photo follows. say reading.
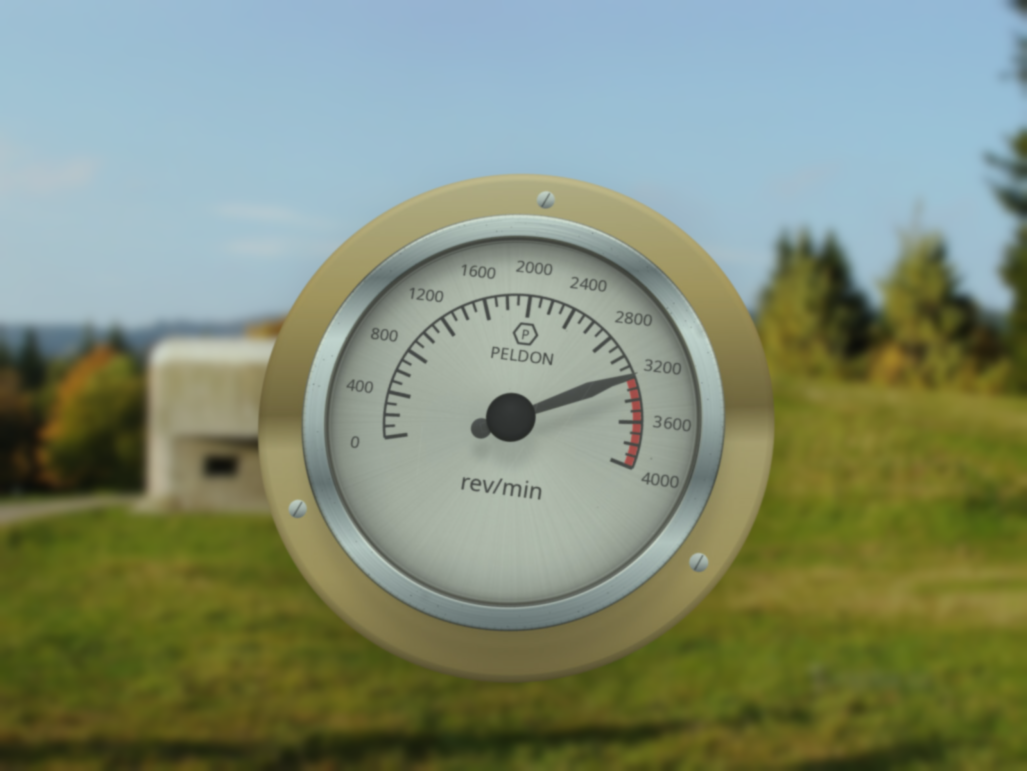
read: 3200 rpm
